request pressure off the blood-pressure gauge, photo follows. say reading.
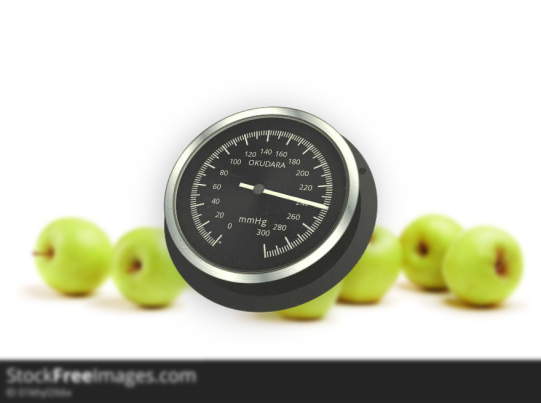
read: 240 mmHg
